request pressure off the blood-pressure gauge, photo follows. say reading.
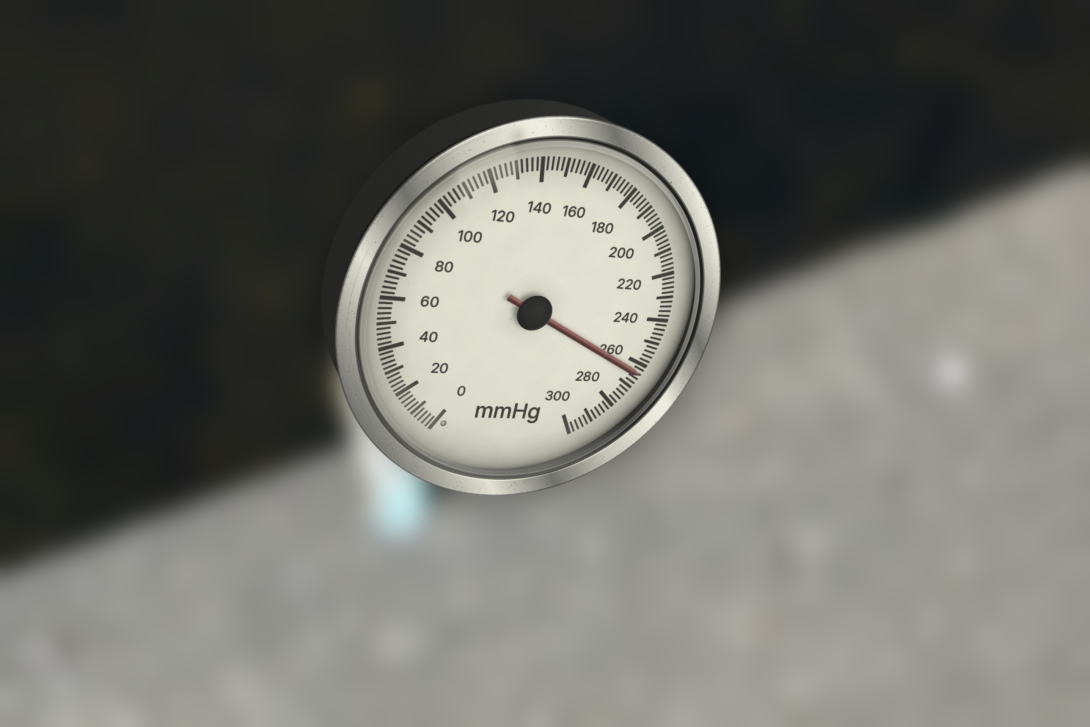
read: 264 mmHg
